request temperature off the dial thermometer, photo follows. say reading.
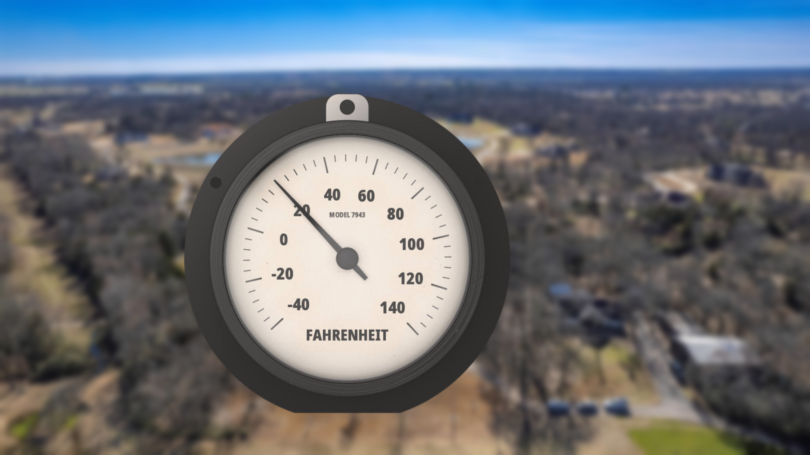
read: 20 °F
